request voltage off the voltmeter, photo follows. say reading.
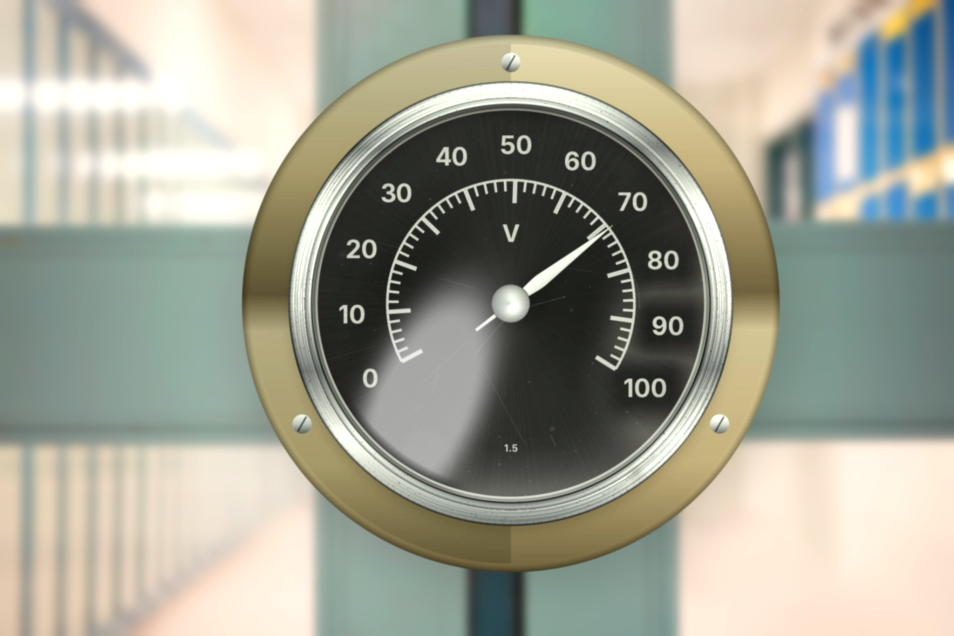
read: 71 V
